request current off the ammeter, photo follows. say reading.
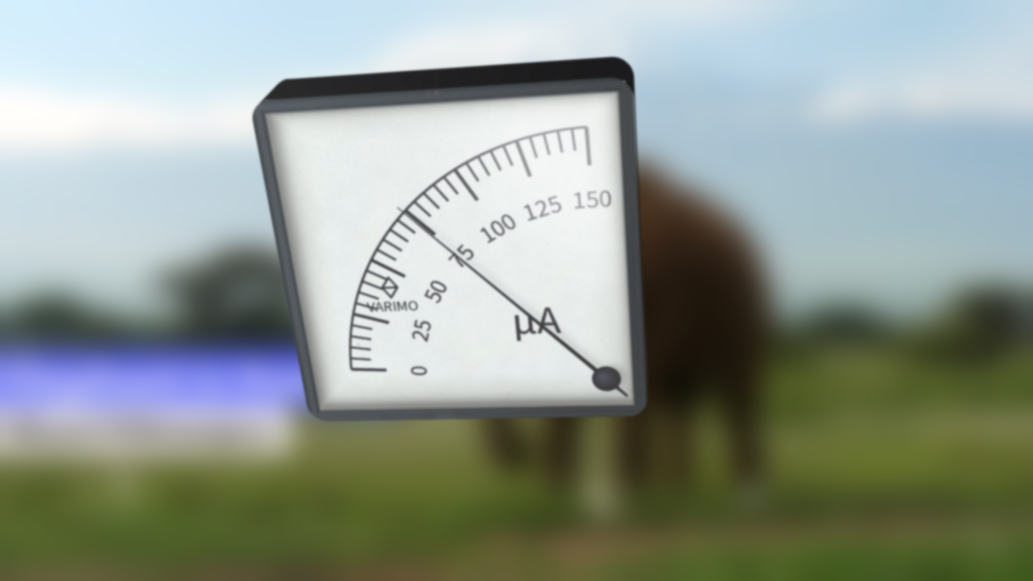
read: 75 µA
